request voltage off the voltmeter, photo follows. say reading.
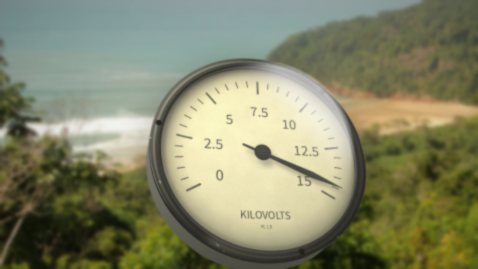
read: 14.5 kV
